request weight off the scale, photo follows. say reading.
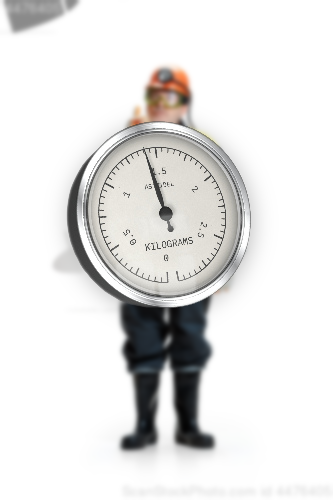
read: 1.4 kg
